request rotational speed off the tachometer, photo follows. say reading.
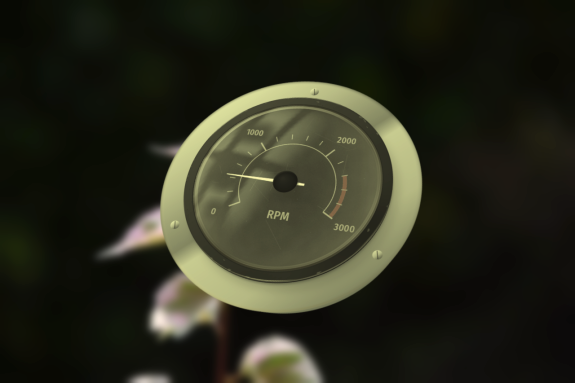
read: 400 rpm
